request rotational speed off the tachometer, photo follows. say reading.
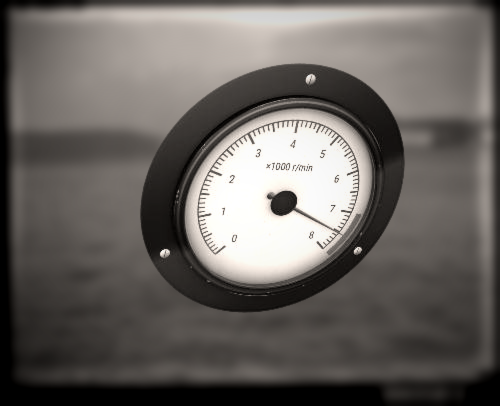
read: 7500 rpm
